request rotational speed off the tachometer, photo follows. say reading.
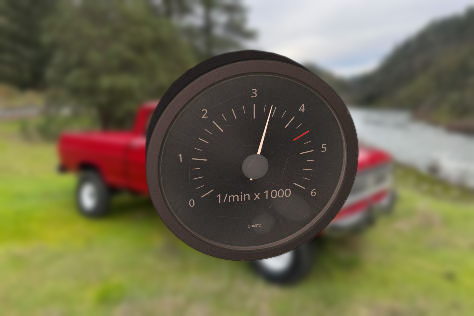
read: 3375 rpm
